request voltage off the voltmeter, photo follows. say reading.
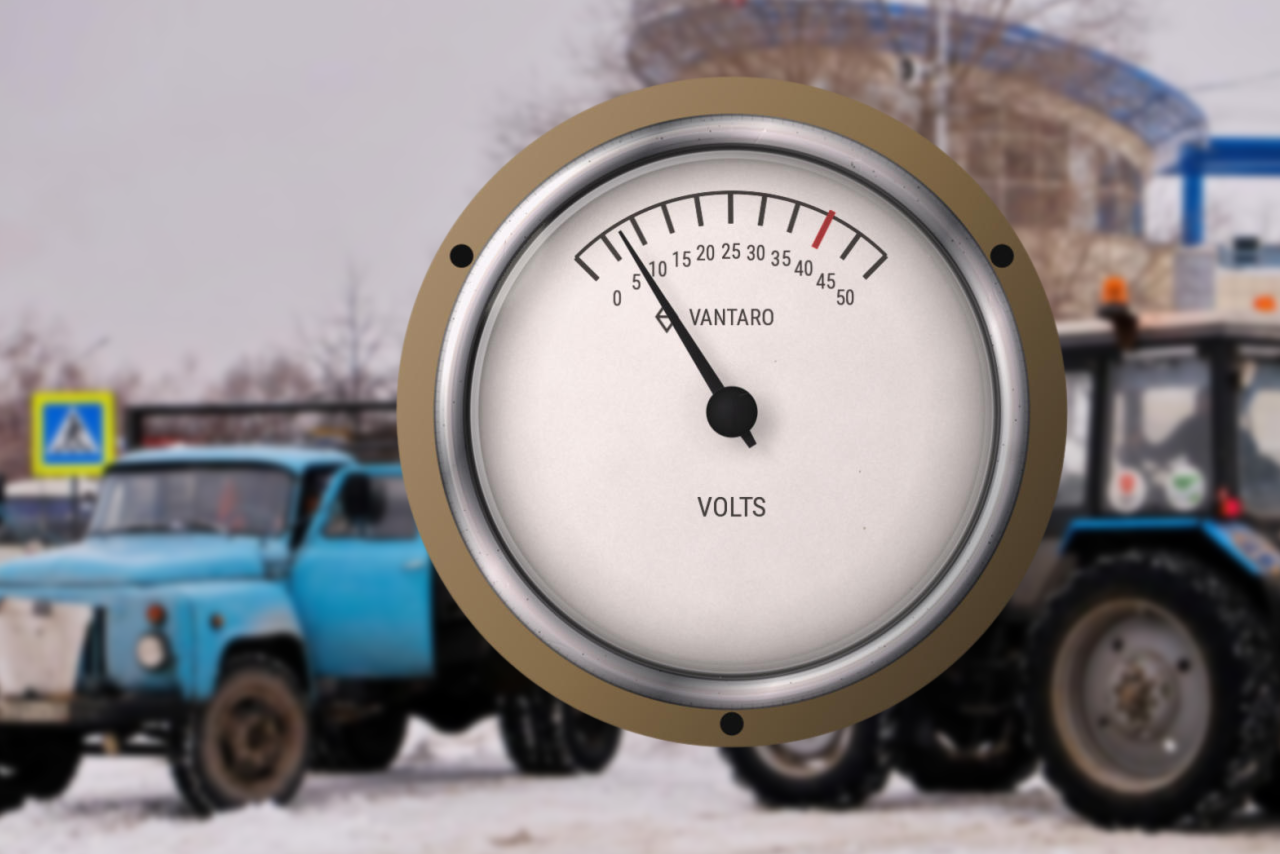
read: 7.5 V
